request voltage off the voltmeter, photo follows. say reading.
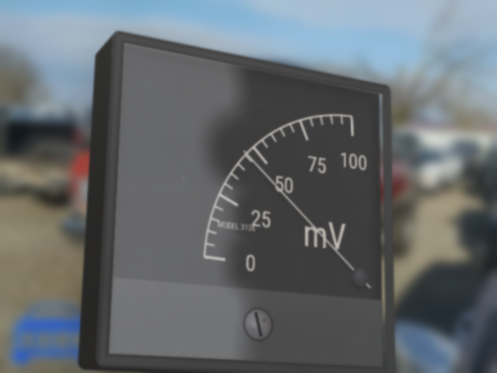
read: 45 mV
